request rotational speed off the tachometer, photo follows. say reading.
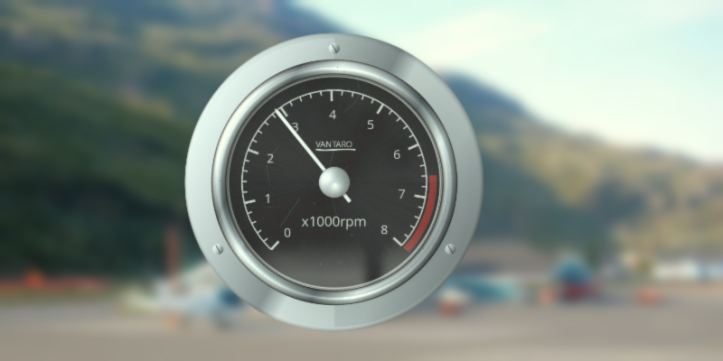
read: 2900 rpm
